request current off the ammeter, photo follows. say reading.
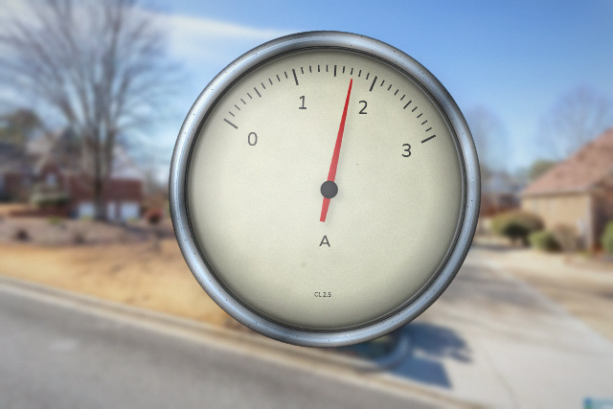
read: 1.7 A
